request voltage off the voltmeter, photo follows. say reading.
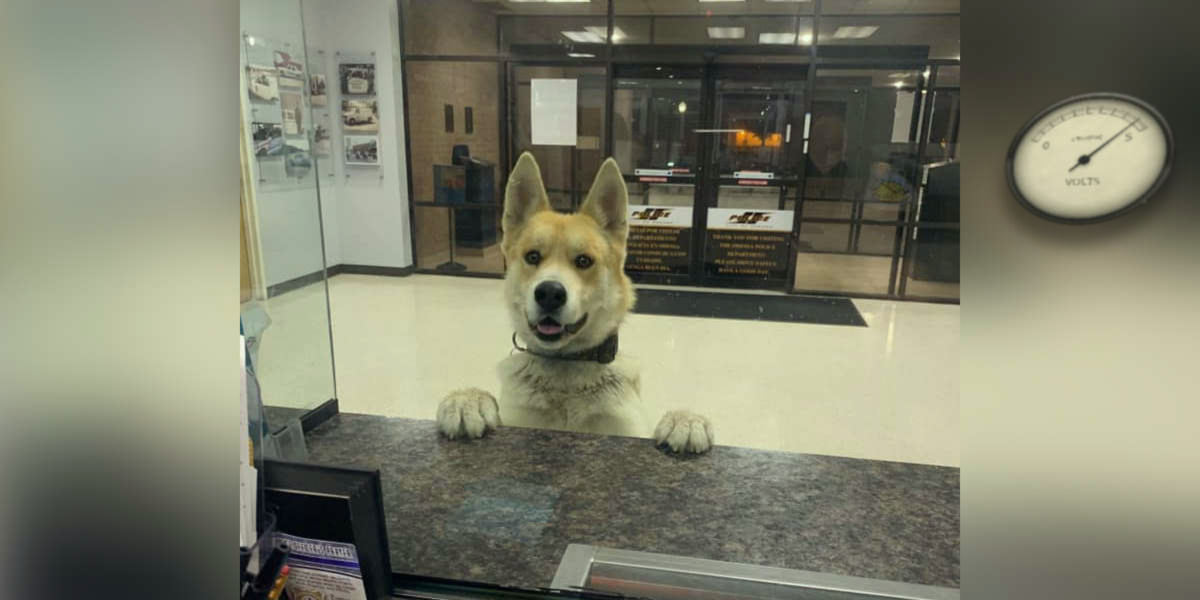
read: 4.5 V
